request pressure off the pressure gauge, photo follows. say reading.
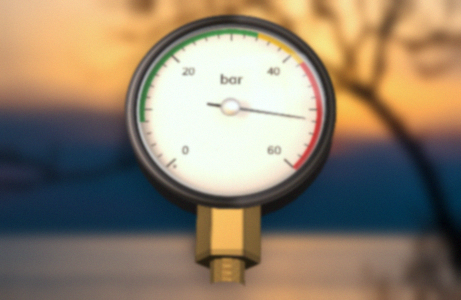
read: 52 bar
